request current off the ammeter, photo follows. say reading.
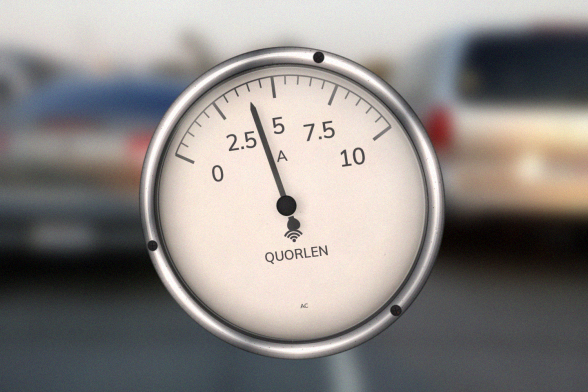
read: 4 A
